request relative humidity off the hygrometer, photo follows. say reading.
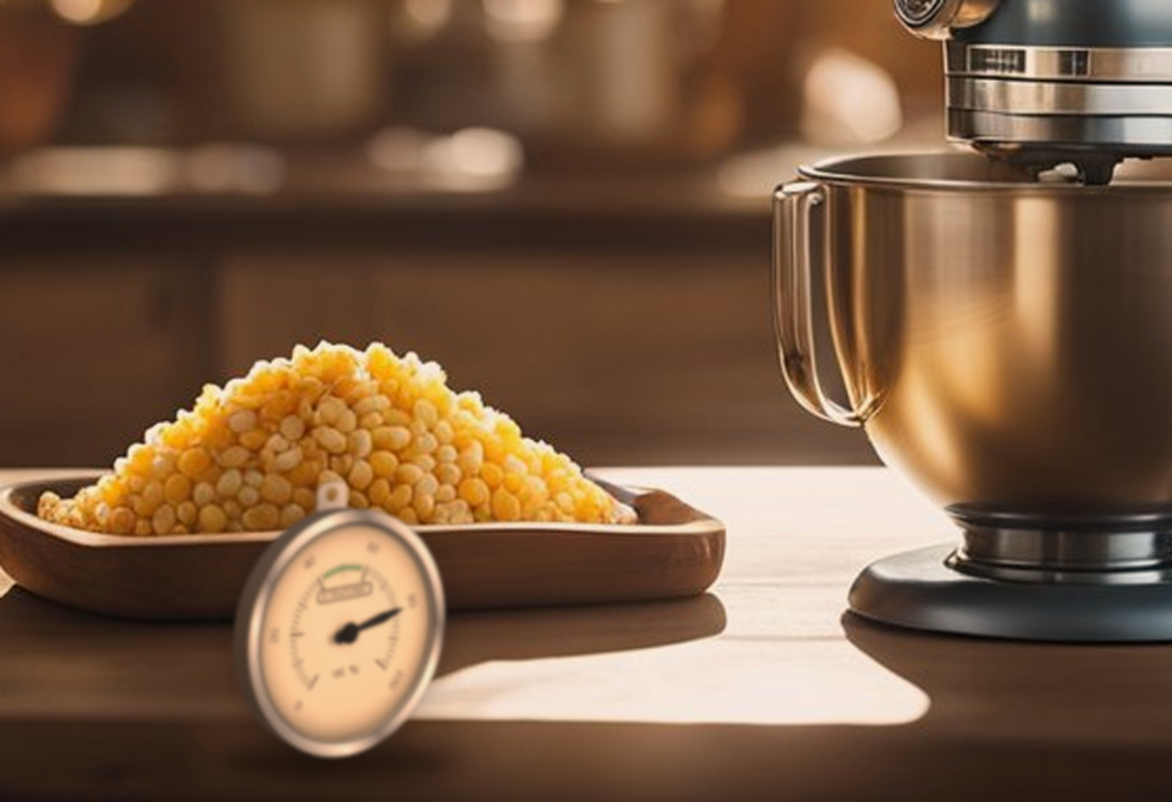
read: 80 %
